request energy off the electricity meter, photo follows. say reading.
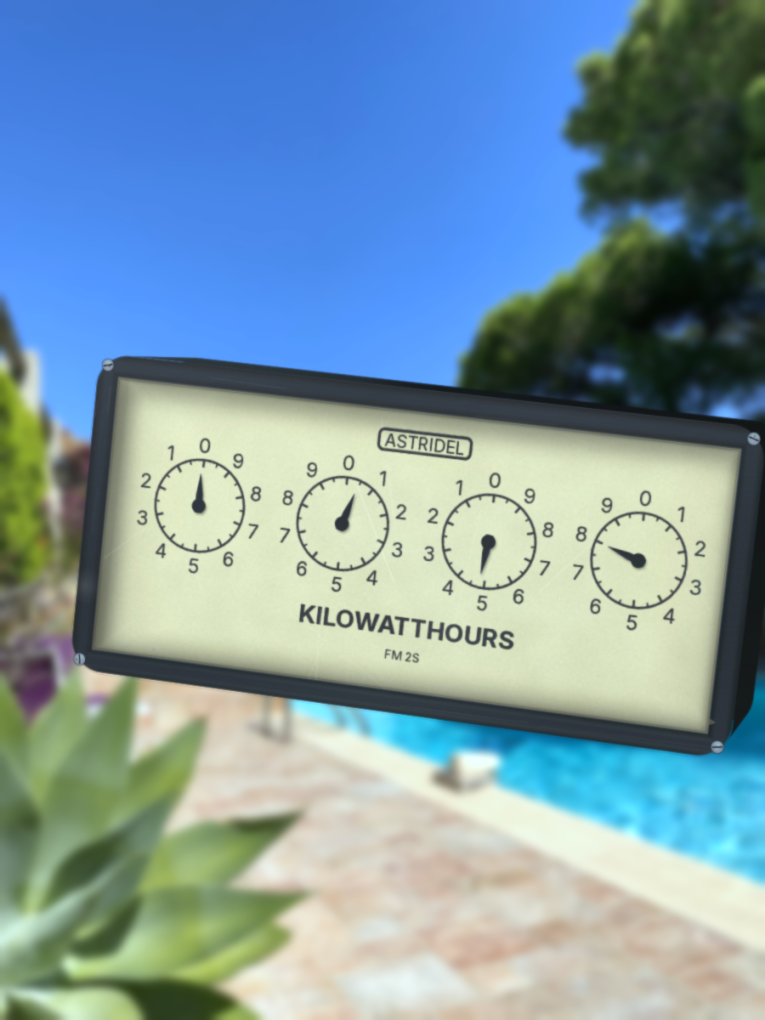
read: 48 kWh
